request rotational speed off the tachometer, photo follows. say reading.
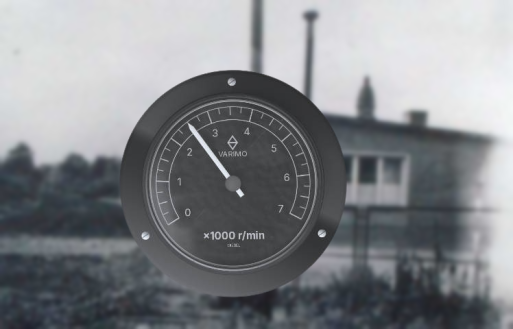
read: 2500 rpm
